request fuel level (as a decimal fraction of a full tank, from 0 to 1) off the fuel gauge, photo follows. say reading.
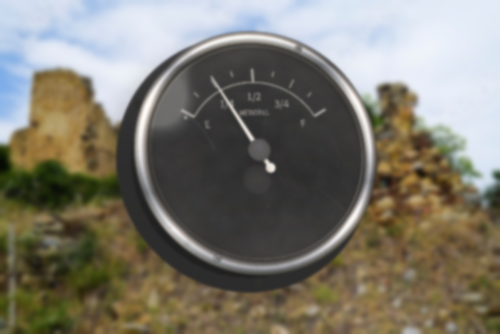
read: 0.25
